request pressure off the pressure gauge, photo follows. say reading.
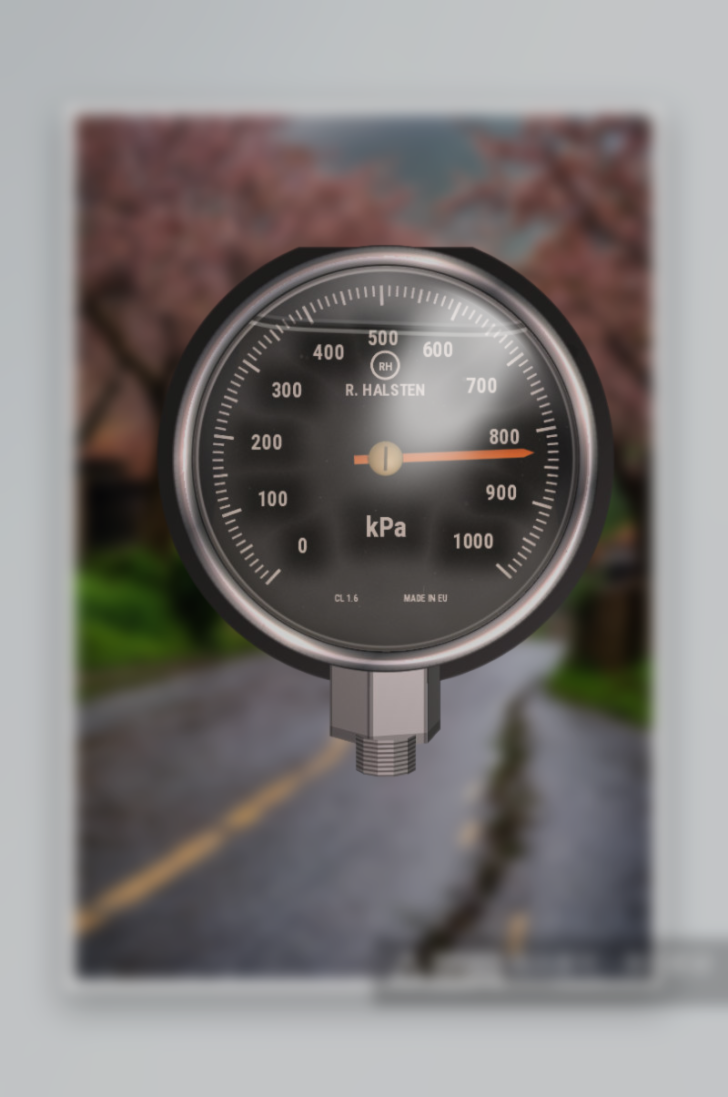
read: 830 kPa
